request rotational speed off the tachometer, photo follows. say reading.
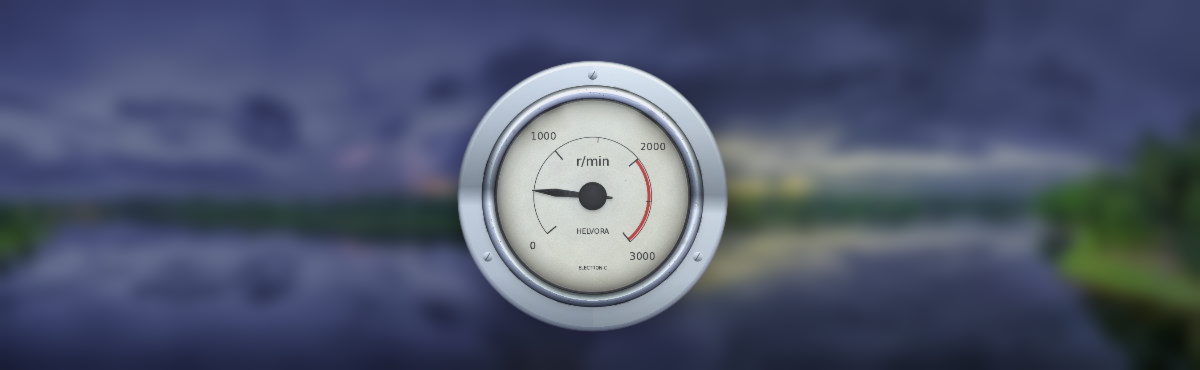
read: 500 rpm
